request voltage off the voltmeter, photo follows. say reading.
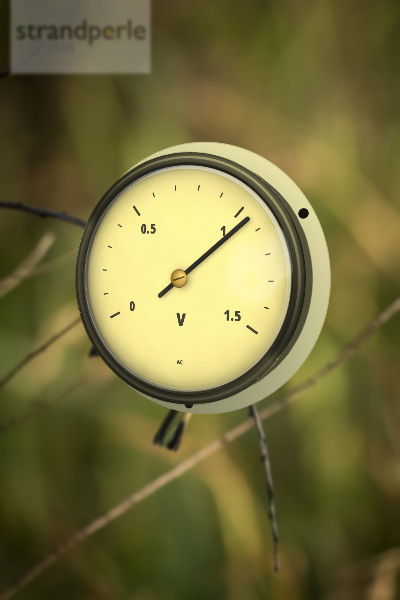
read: 1.05 V
